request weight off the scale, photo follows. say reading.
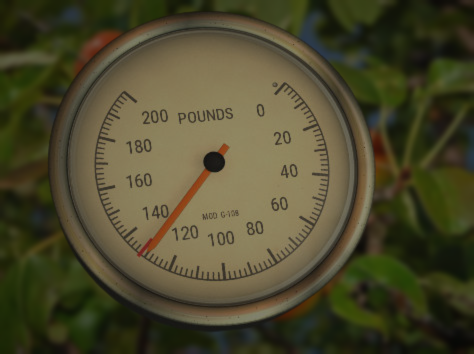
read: 130 lb
